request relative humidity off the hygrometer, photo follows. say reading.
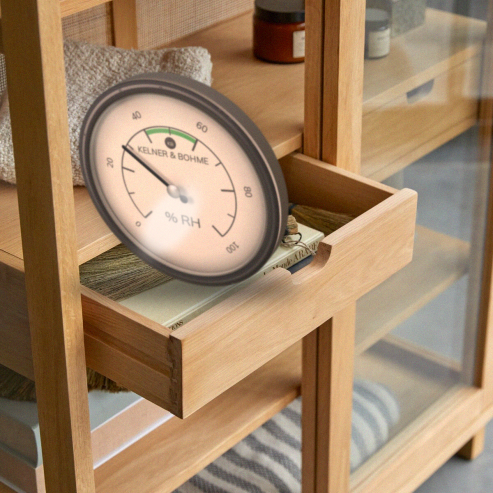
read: 30 %
